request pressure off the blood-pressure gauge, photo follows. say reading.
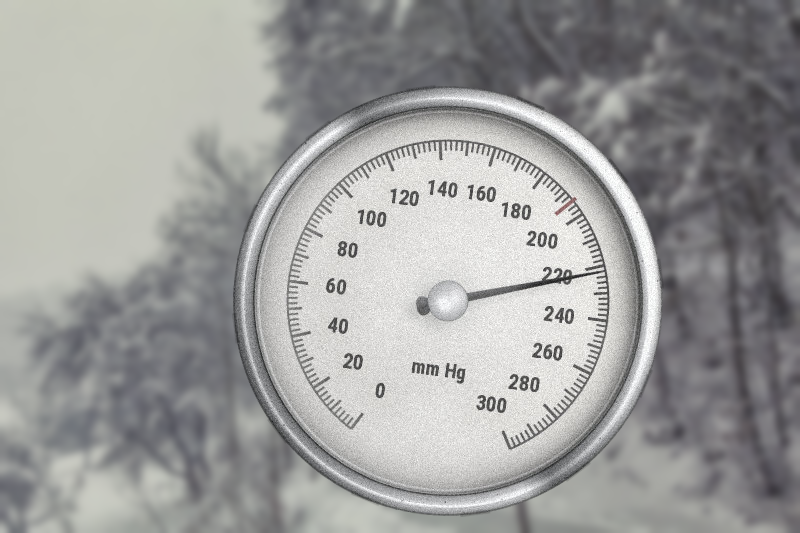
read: 222 mmHg
